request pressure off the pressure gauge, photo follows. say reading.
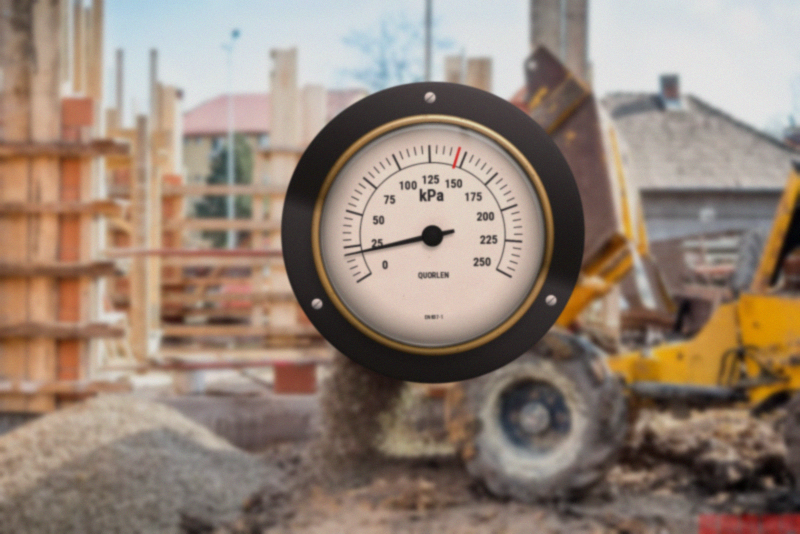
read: 20 kPa
